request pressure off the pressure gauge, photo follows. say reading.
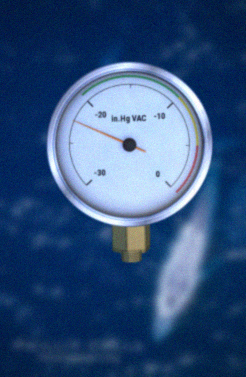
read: -22.5 inHg
